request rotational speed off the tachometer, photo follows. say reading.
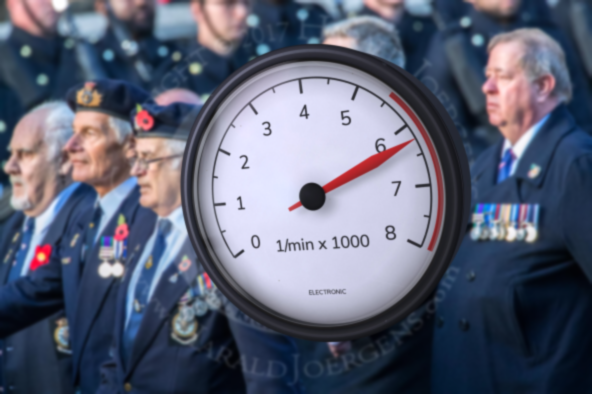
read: 6250 rpm
